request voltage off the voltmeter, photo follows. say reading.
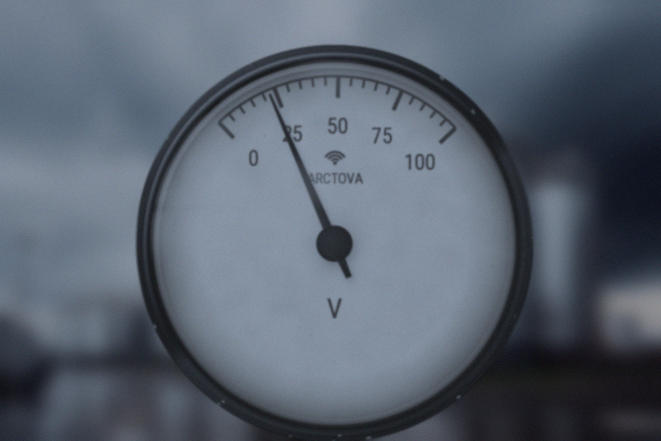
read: 22.5 V
